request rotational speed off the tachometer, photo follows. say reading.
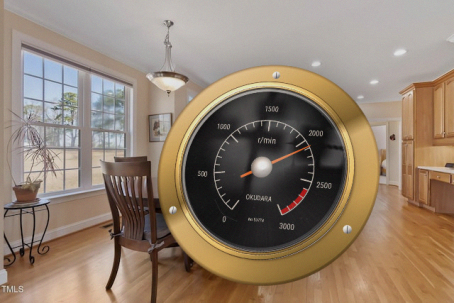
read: 2100 rpm
